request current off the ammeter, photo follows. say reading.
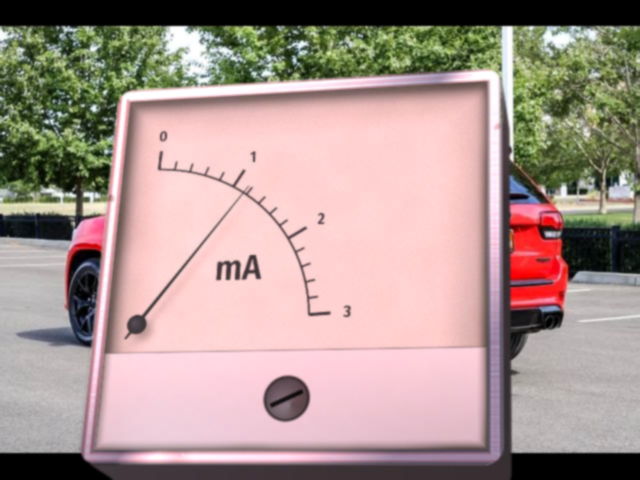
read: 1.2 mA
